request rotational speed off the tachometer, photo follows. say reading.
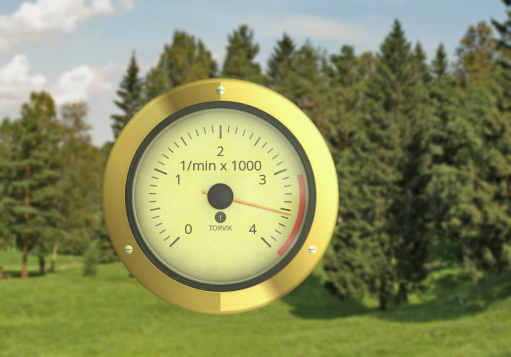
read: 3550 rpm
